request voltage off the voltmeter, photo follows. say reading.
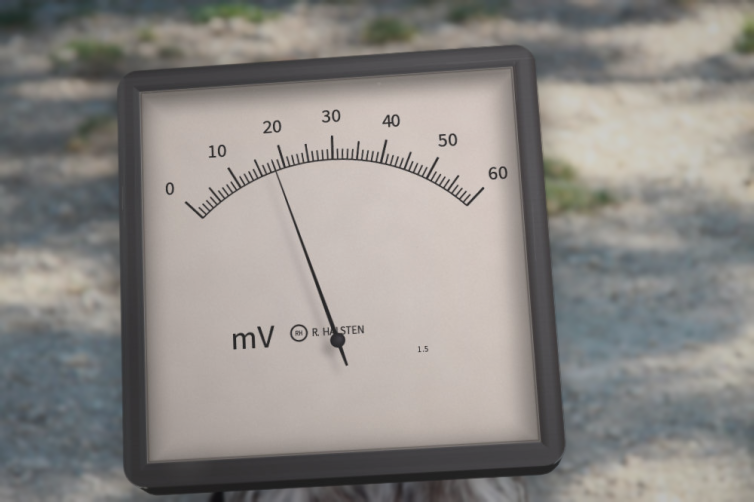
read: 18 mV
